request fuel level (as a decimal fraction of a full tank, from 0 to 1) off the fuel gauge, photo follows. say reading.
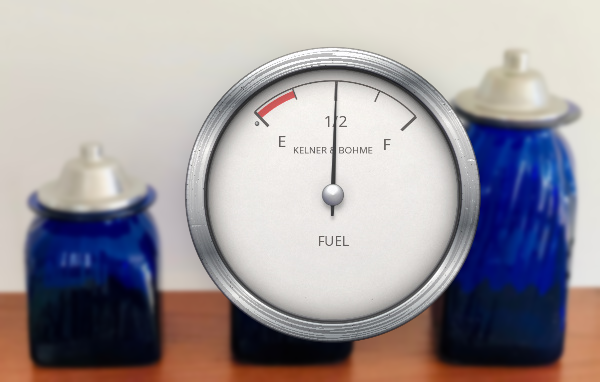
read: 0.5
